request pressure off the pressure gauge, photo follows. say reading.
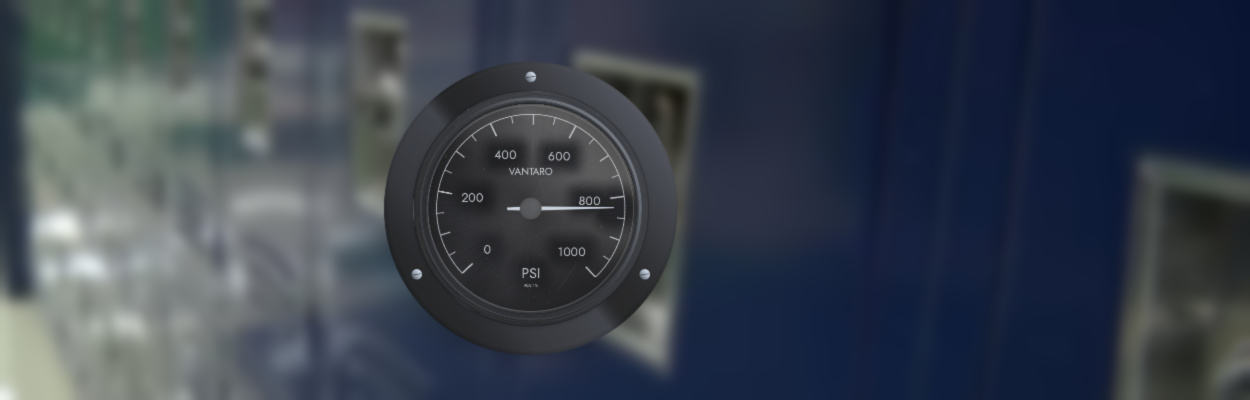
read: 825 psi
